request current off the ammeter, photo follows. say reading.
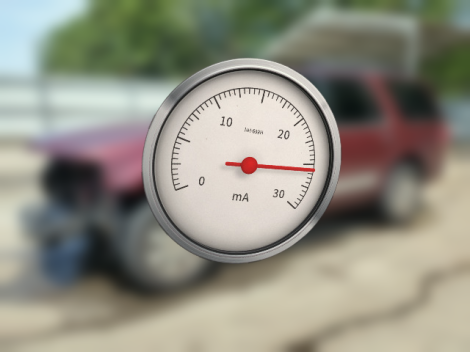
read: 25.5 mA
